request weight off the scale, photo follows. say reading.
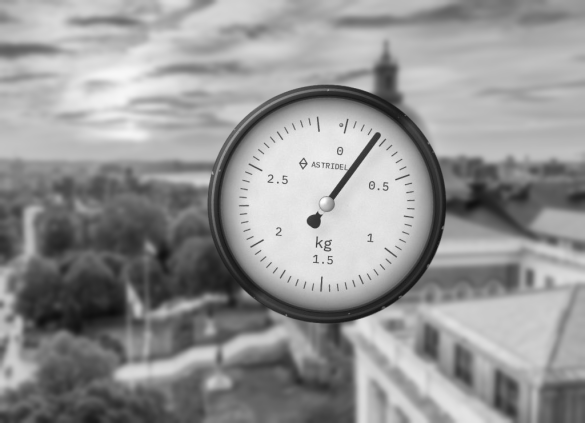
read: 0.2 kg
